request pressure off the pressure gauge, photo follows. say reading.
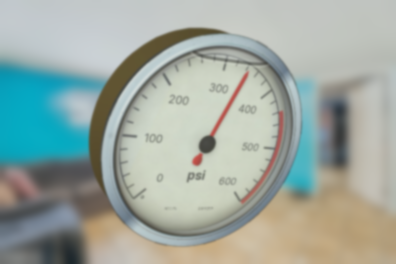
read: 340 psi
